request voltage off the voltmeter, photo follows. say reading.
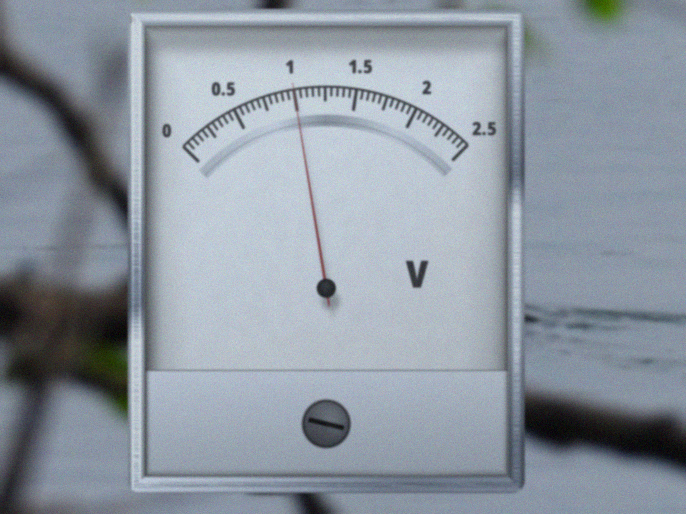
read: 1 V
